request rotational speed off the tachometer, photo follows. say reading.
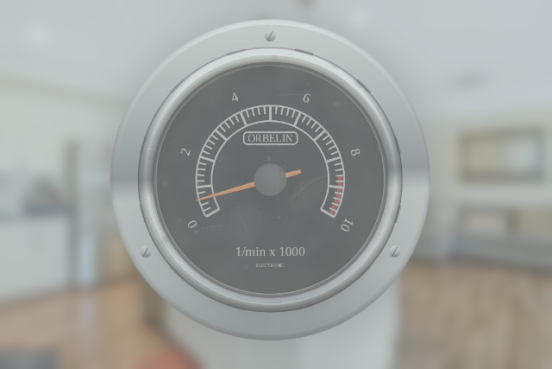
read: 600 rpm
